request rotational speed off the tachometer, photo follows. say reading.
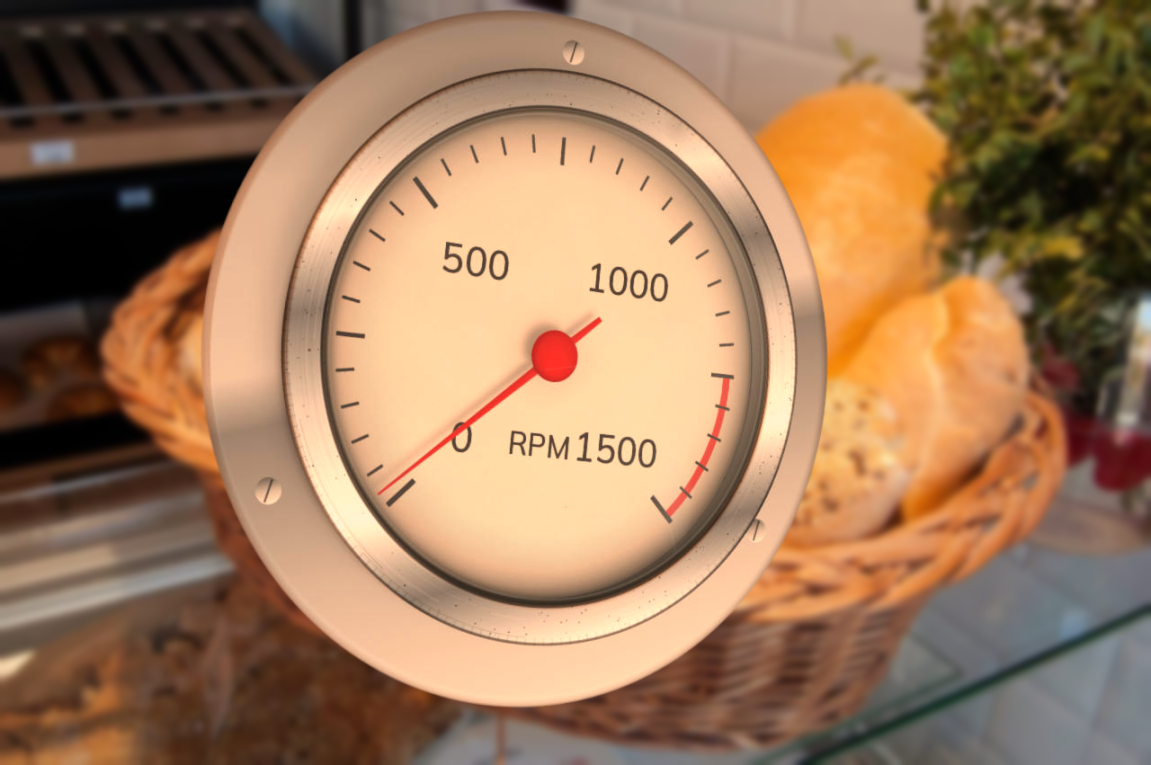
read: 25 rpm
